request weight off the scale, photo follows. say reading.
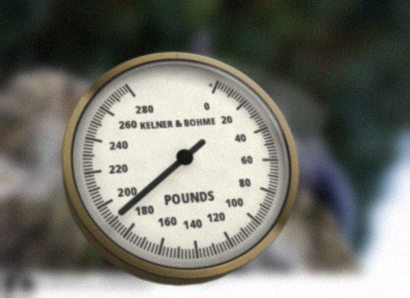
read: 190 lb
